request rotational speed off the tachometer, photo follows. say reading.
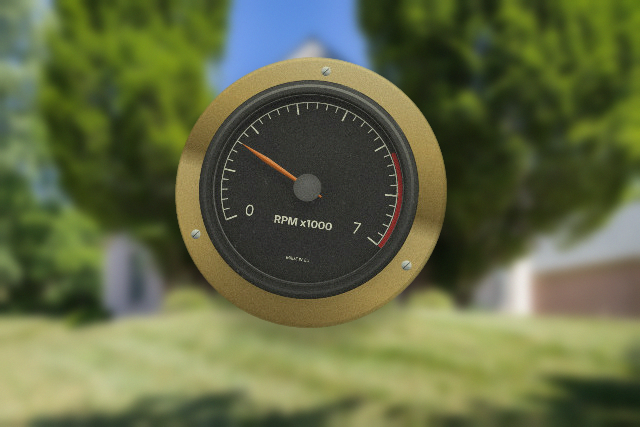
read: 1600 rpm
